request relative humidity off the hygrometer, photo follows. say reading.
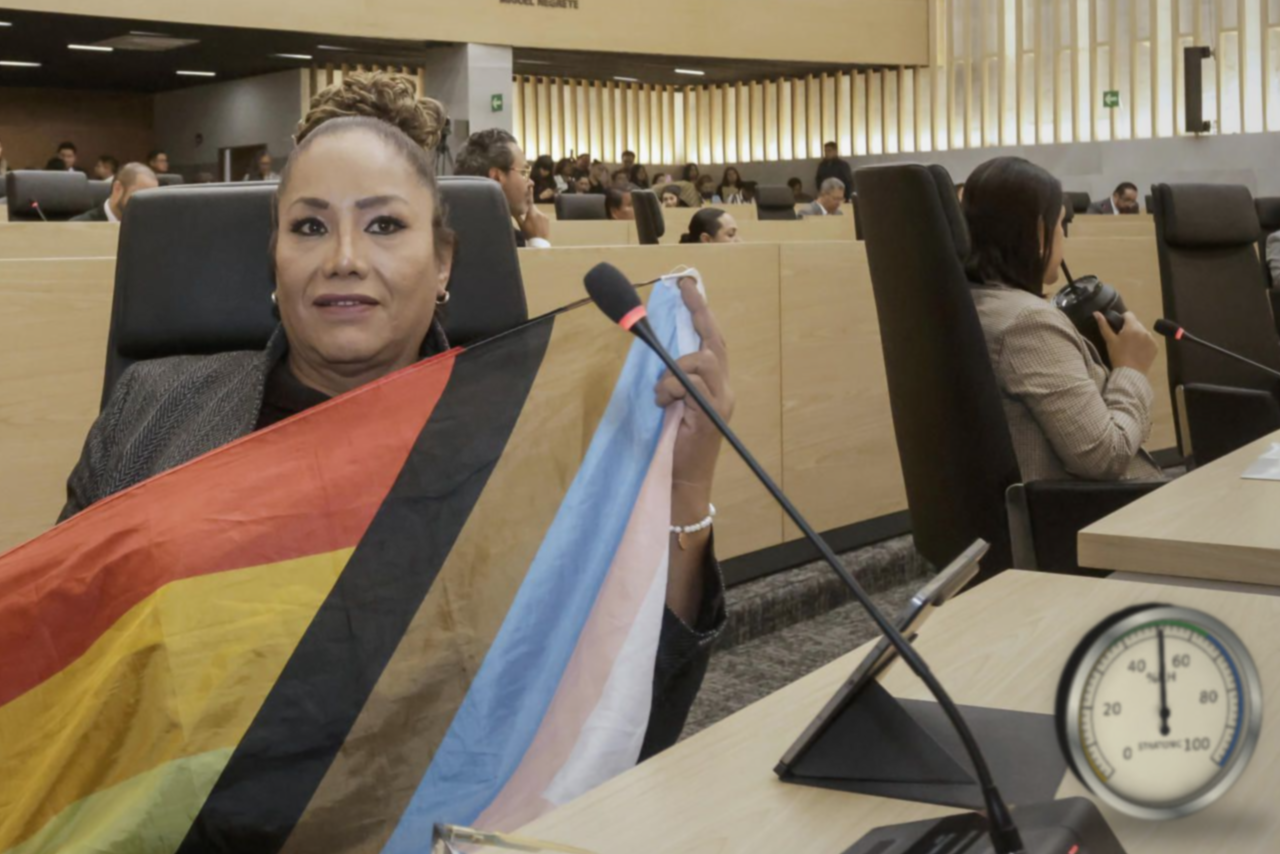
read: 50 %
